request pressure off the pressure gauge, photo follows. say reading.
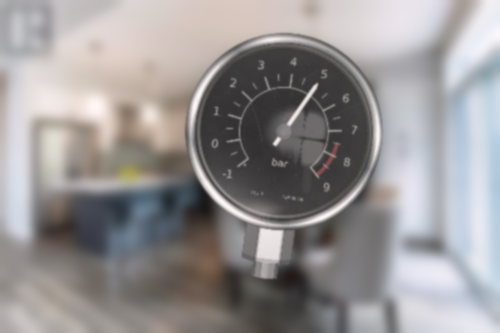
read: 5 bar
